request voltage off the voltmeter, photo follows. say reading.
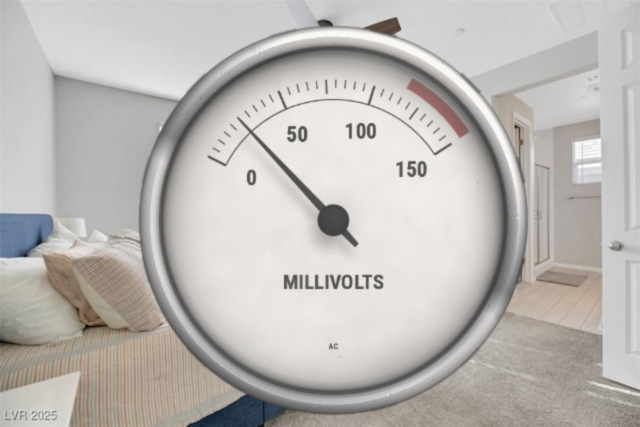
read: 25 mV
